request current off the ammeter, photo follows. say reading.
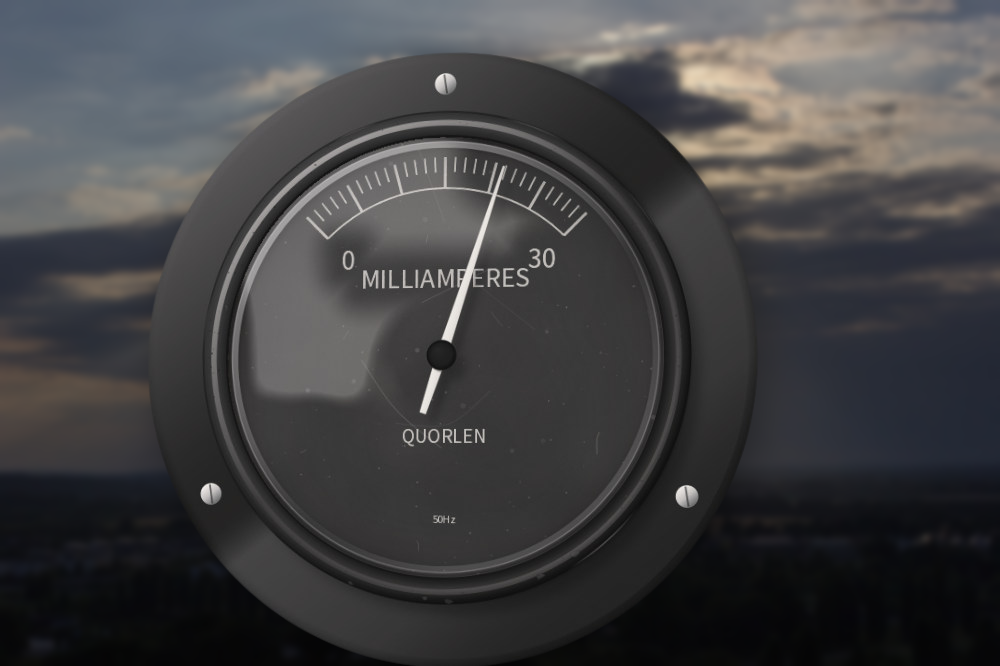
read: 21 mA
